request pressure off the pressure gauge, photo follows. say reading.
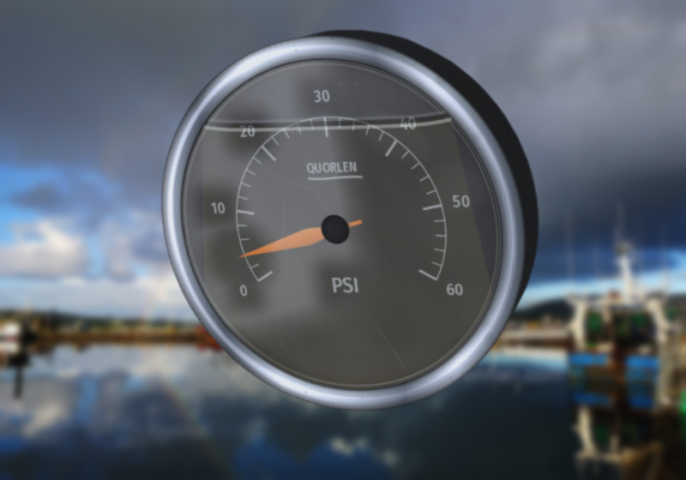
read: 4 psi
